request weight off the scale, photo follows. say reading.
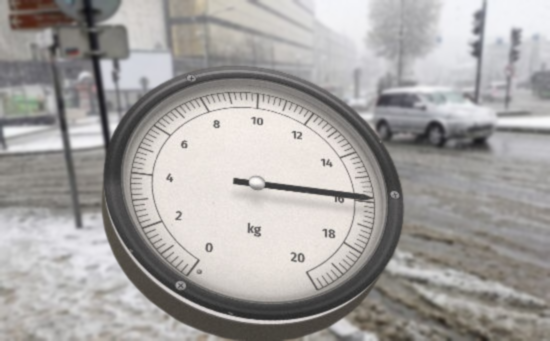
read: 16 kg
